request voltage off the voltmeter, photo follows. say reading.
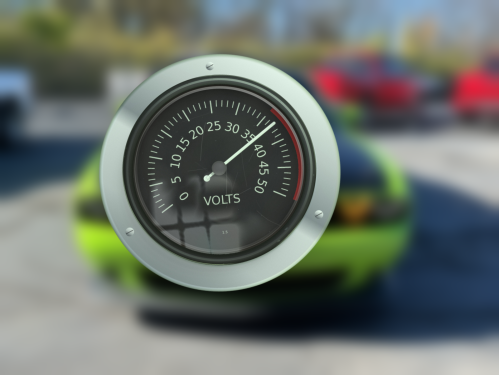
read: 37 V
